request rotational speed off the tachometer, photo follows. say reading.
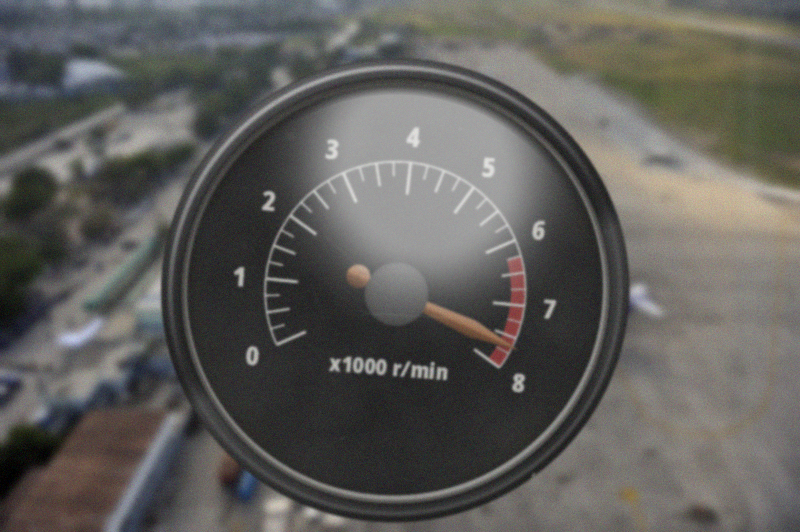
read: 7625 rpm
